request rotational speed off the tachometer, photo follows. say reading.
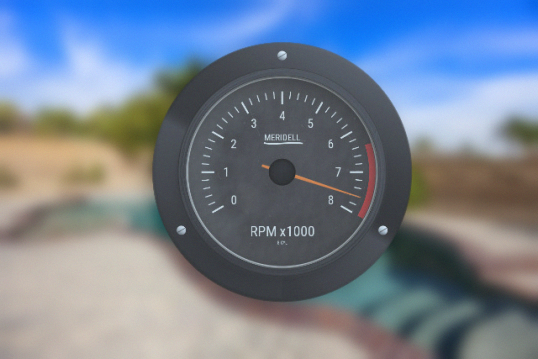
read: 7600 rpm
